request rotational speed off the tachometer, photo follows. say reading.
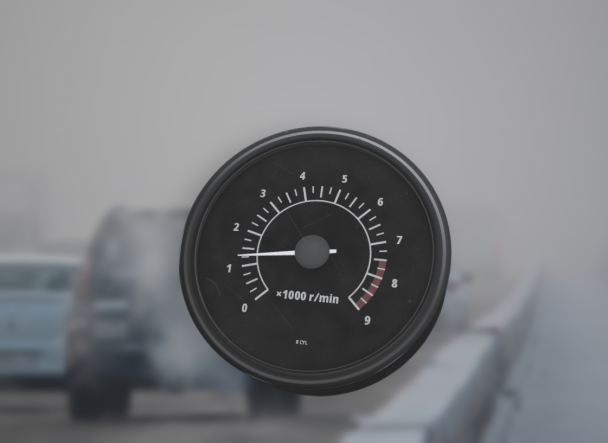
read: 1250 rpm
